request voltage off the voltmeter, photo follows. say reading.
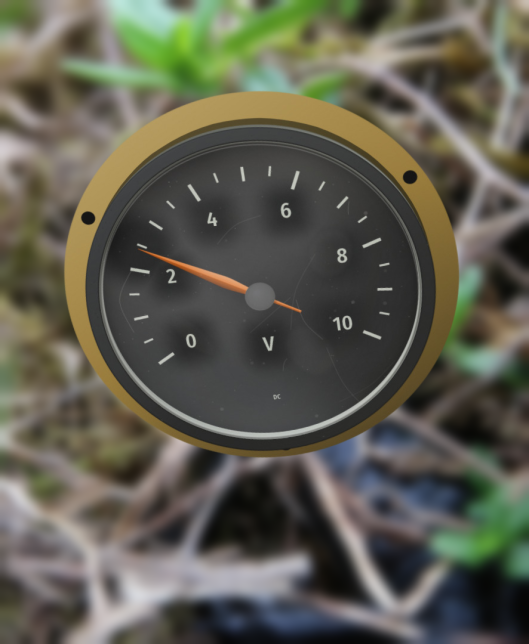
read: 2.5 V
